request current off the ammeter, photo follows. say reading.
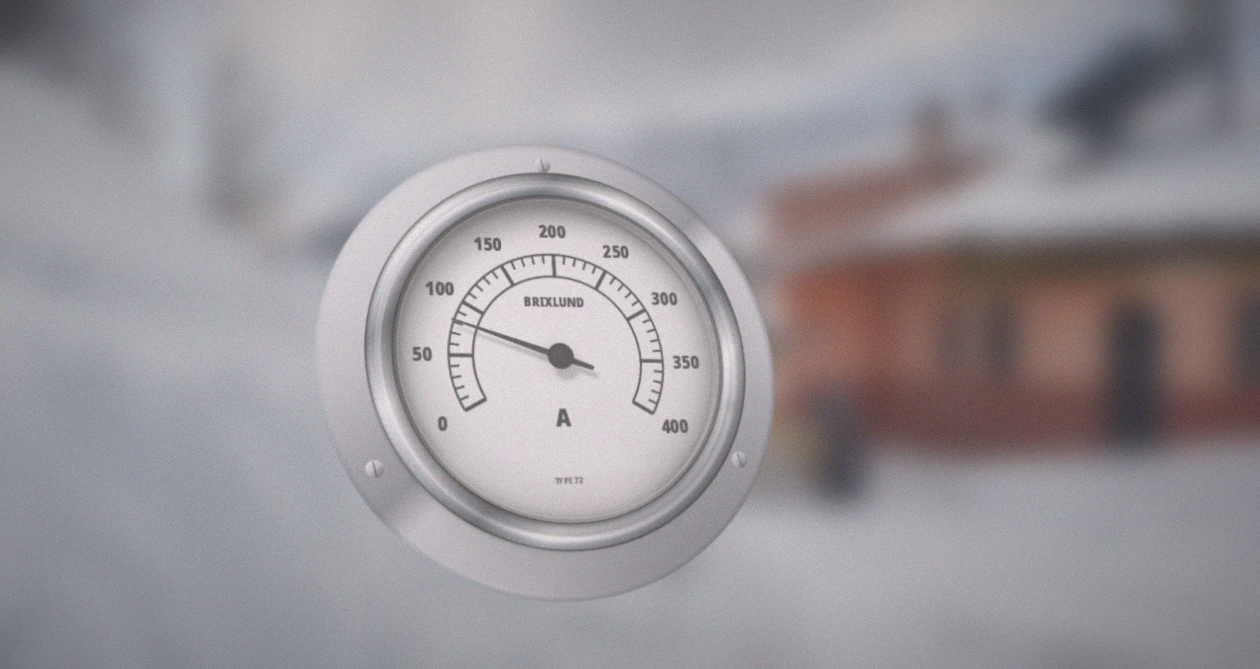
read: 80 A
